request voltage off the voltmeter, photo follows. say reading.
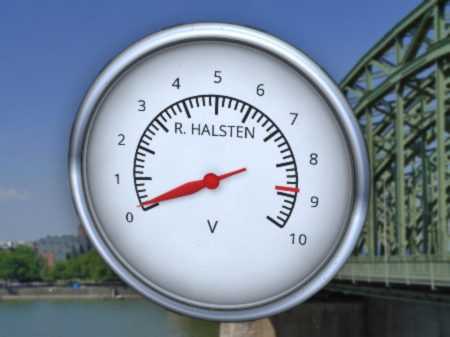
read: 0.2 V
